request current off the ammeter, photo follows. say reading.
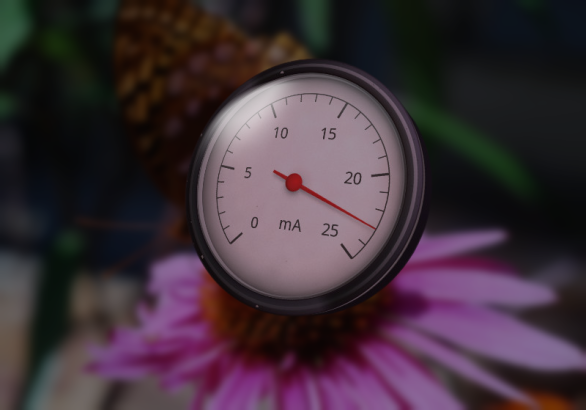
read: 23 mA
